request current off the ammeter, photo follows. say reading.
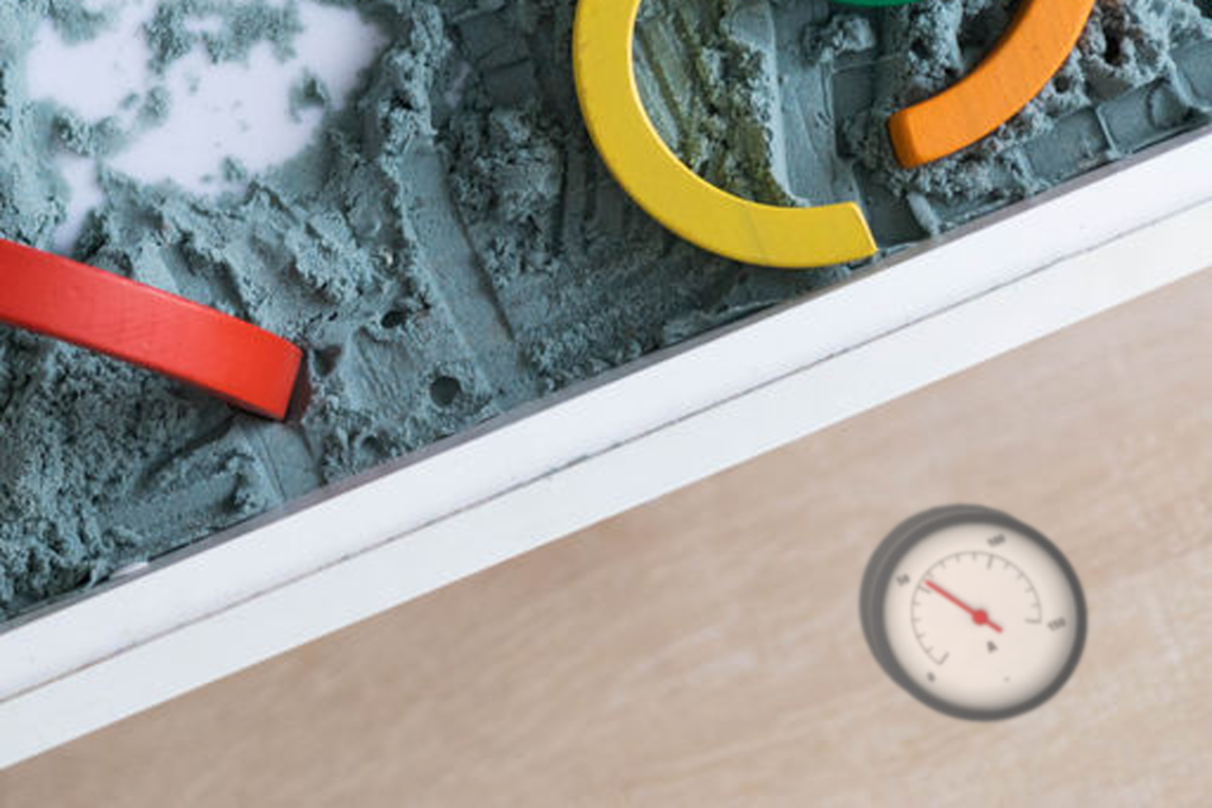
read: 55 A
